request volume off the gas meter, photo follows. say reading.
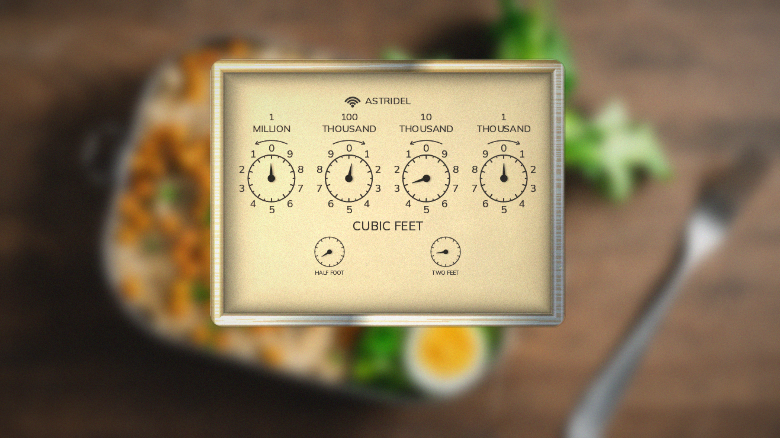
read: 3000 ft³
